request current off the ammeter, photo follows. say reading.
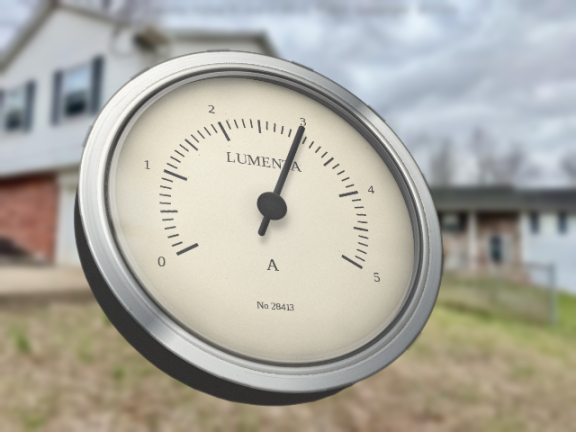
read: 3 A
